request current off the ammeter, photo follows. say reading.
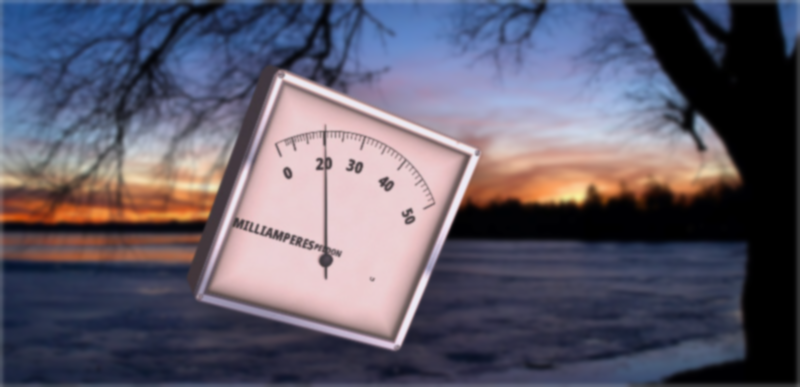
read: 20 mA
